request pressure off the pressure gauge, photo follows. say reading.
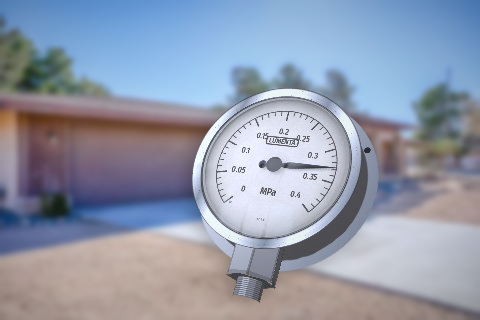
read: 0.33 MPa
